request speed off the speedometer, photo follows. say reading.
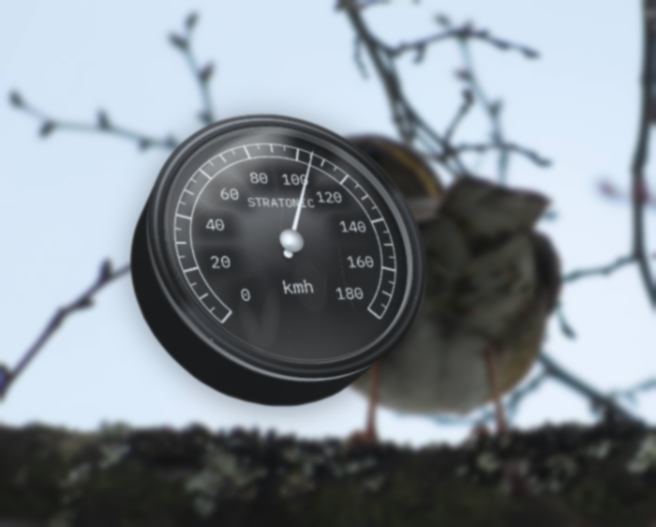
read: 105 km/h
